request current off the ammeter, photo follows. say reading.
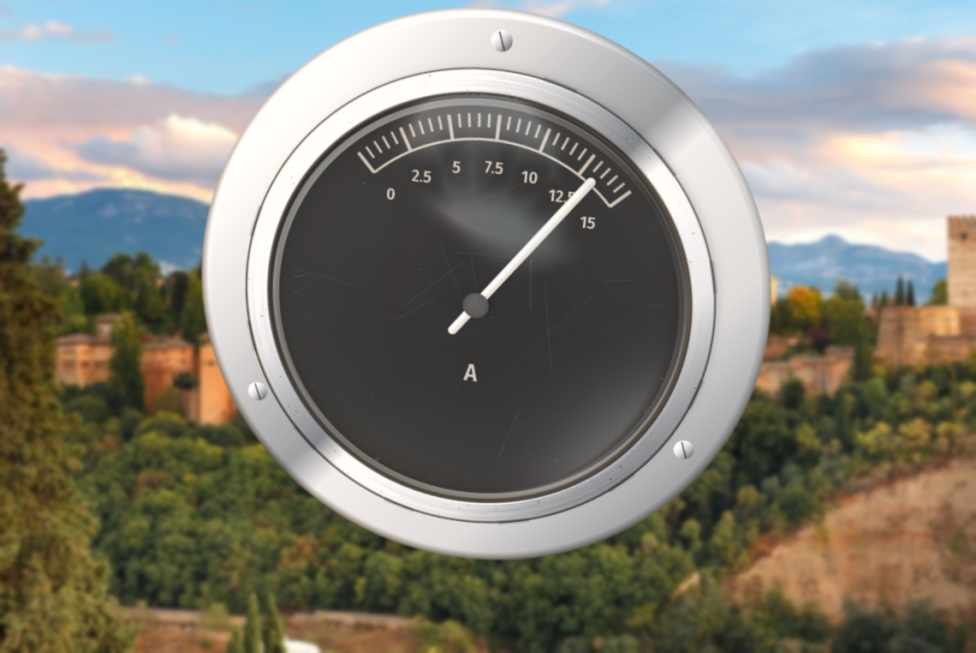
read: 13.25 A
